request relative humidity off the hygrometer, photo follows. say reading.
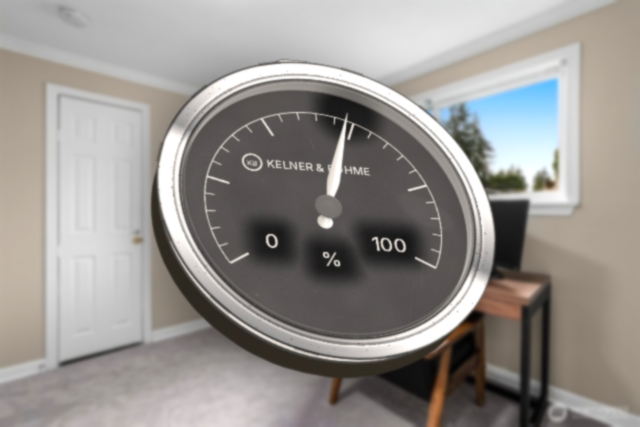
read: 58 %
